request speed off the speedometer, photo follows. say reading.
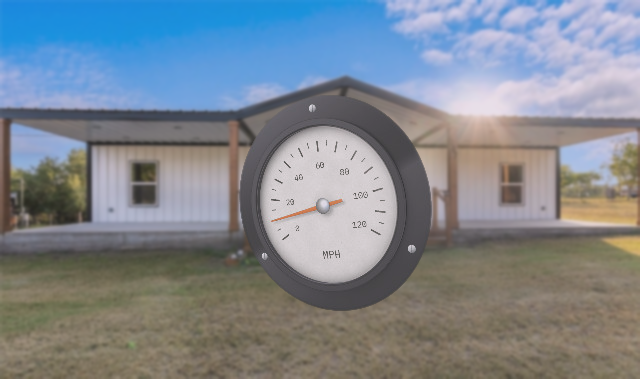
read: 10 mph
